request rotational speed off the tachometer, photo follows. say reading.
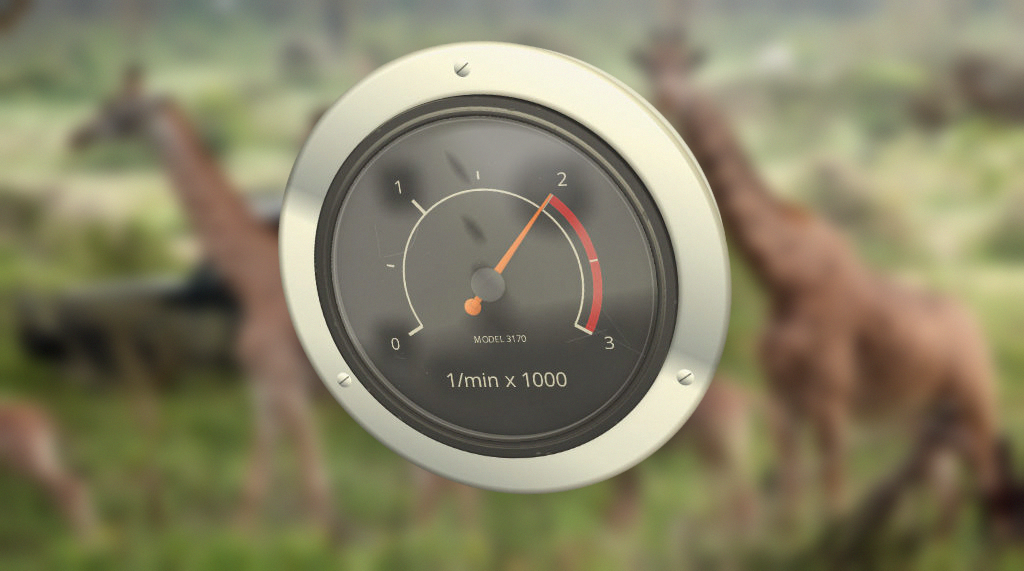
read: 2000 rpm
